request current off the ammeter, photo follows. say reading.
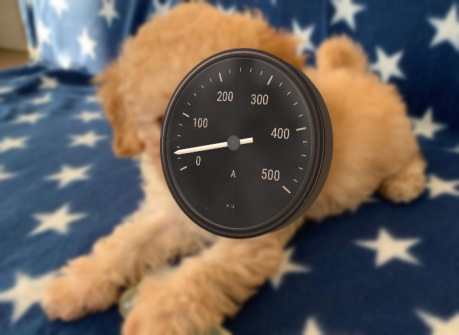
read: 30 A
